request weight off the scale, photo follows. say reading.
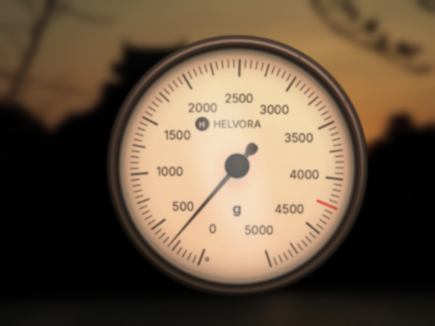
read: 300 g
